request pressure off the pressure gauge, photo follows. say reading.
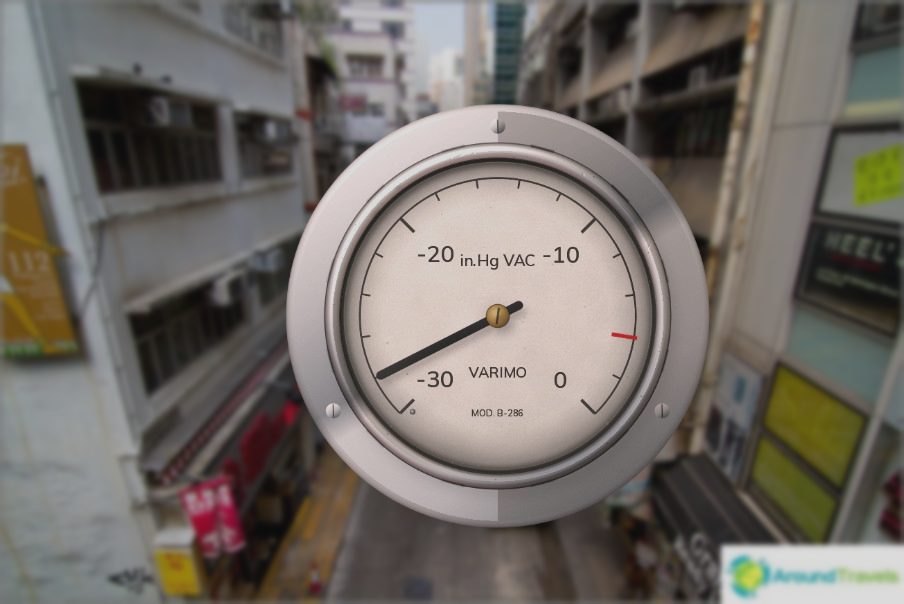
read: -28 inHg
